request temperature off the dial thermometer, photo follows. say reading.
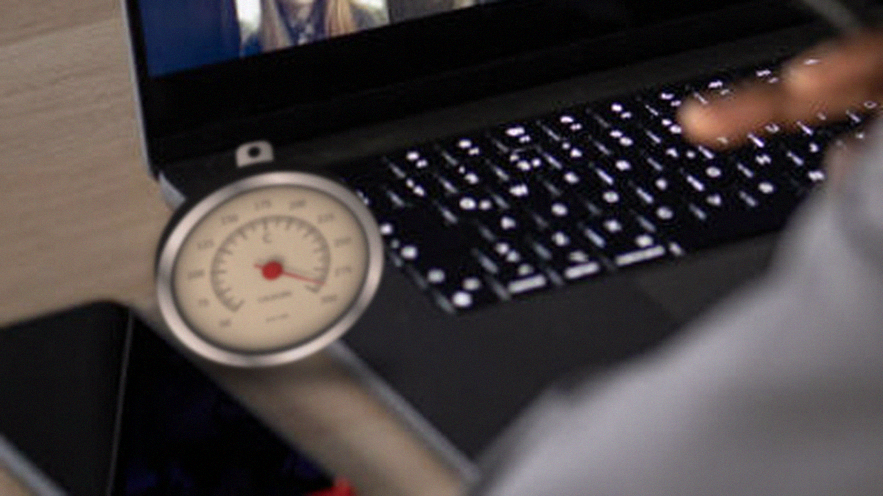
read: 287.5 °C
